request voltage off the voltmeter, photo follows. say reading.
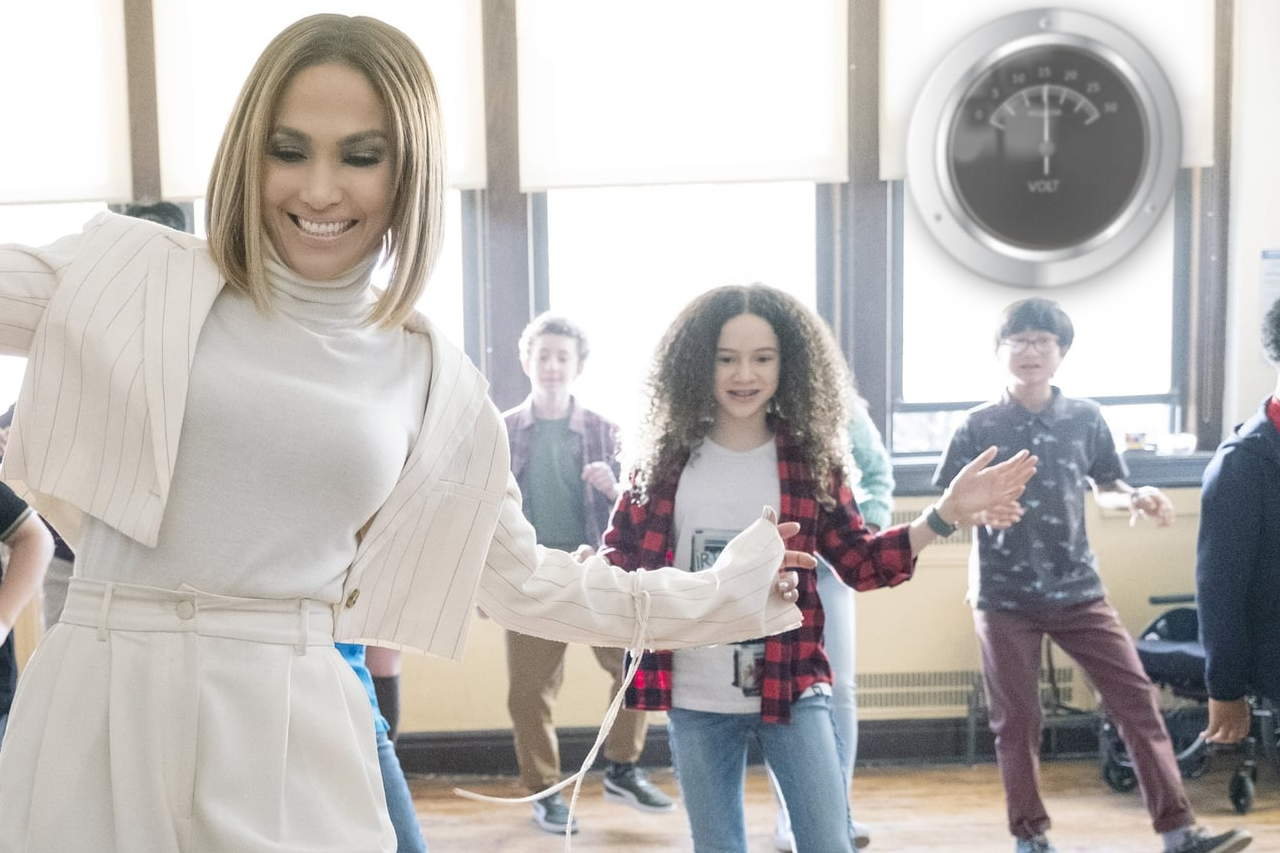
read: 15 V
